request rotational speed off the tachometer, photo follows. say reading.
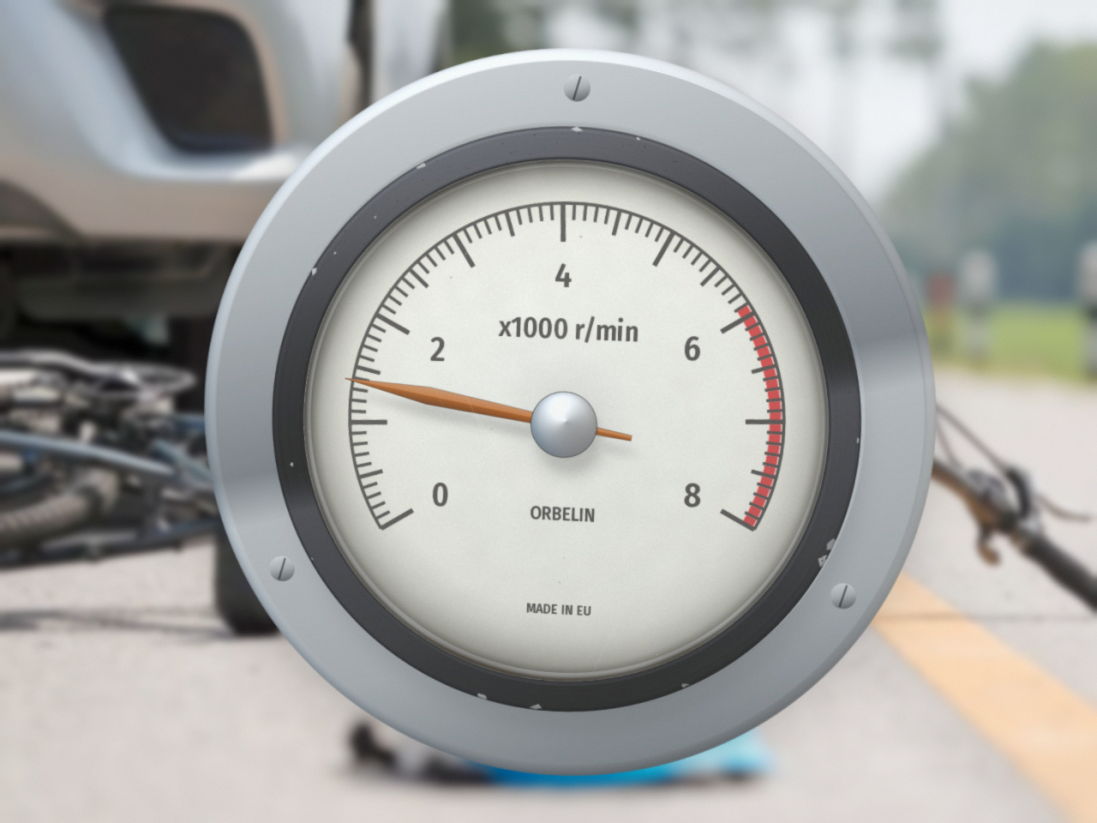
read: 1400 rpm
